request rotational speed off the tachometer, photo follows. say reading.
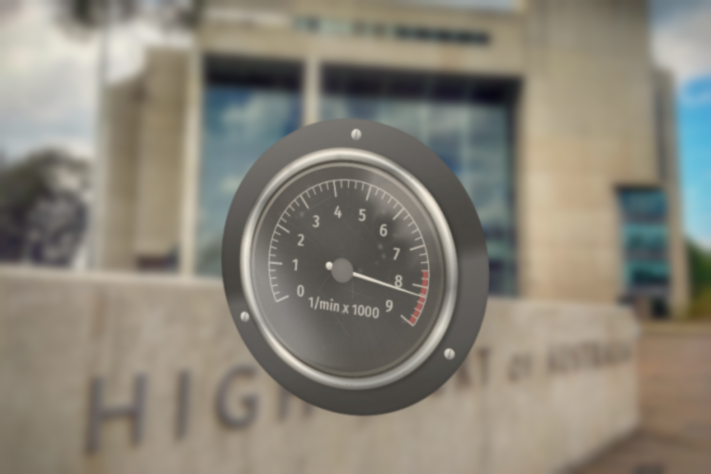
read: 8200 rpm
